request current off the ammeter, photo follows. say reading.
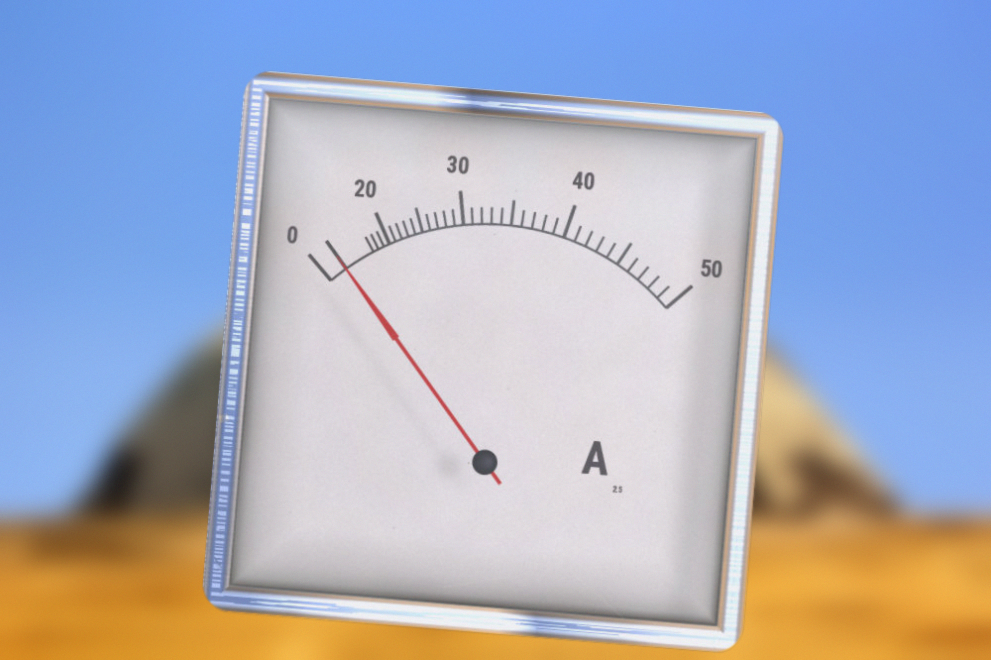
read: 10 A
